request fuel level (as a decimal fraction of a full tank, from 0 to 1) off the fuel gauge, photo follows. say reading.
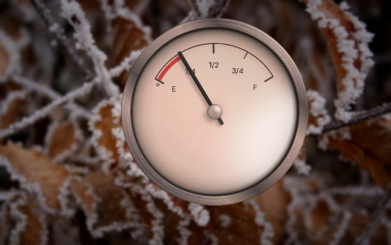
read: 0.25
